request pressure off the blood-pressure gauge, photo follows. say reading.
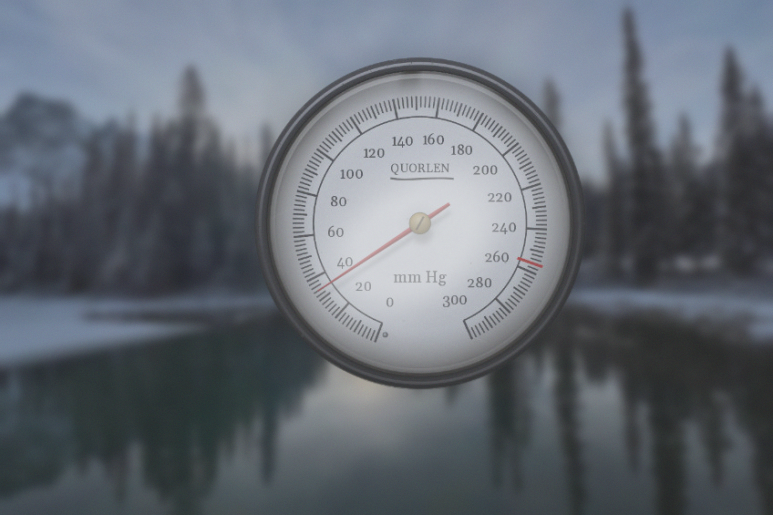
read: 34 mmHg
